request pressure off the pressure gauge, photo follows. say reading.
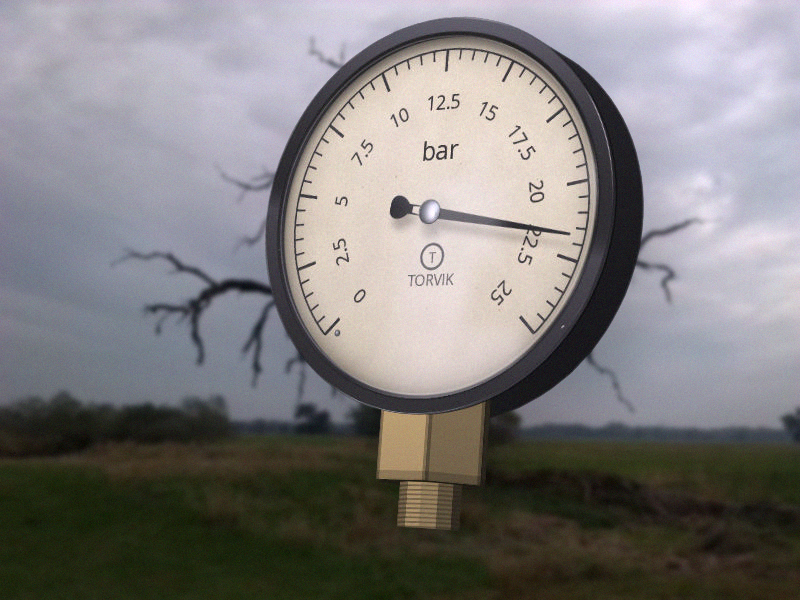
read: 21.75 bar
